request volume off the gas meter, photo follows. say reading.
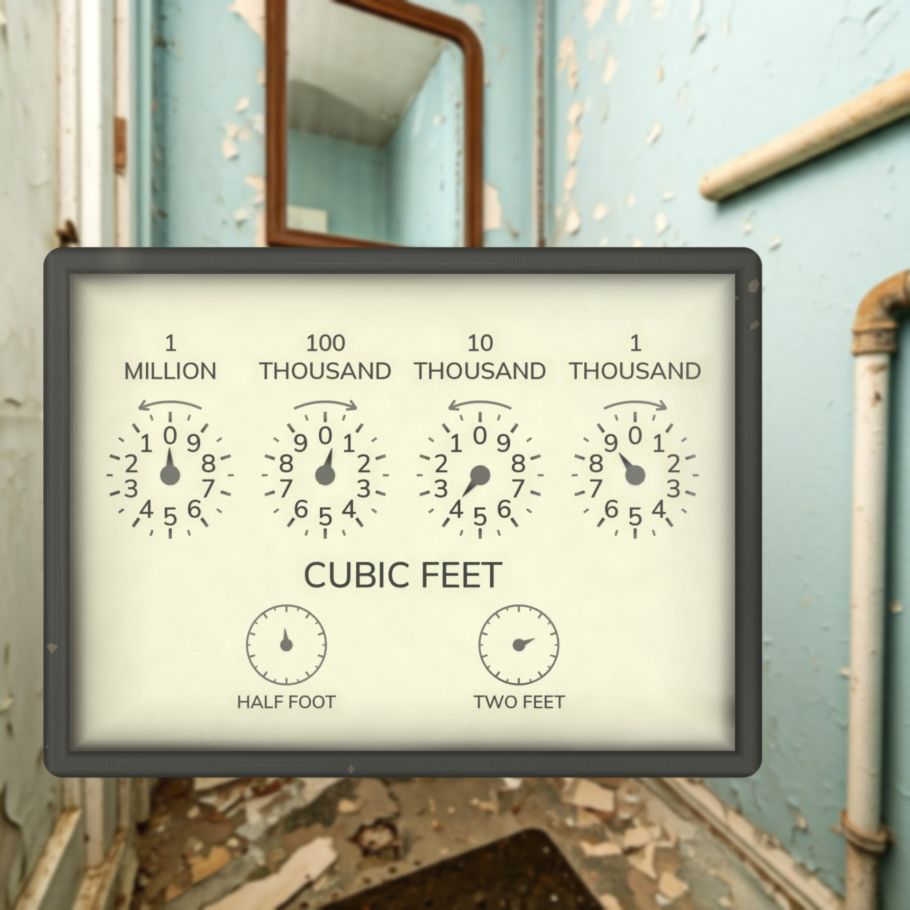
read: 3900 ft³
